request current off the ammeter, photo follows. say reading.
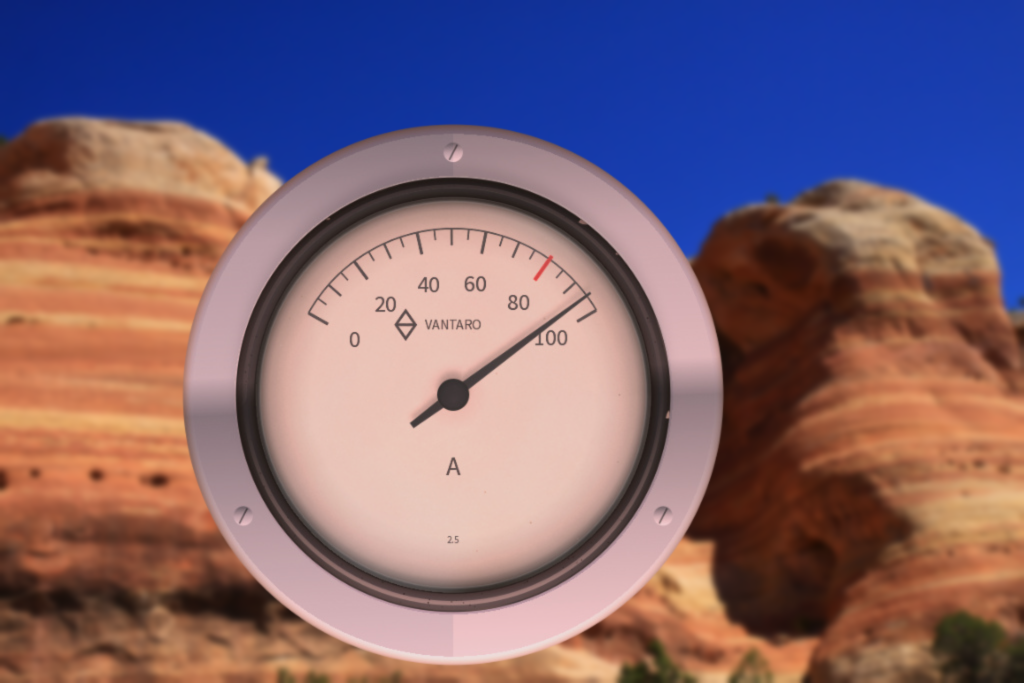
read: 95 A
